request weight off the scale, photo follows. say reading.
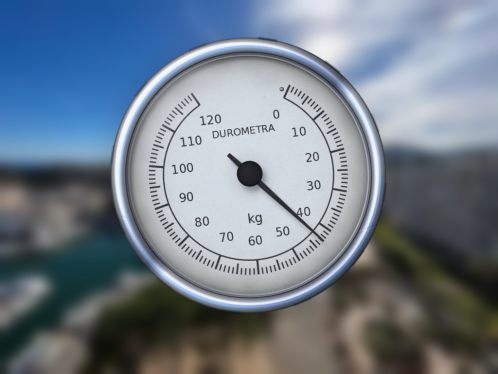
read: 43 kg
